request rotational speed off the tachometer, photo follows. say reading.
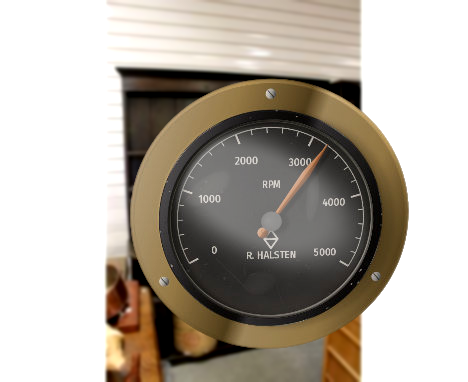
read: 3200 rpm
